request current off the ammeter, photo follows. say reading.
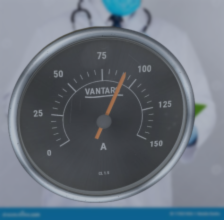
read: 90 A
